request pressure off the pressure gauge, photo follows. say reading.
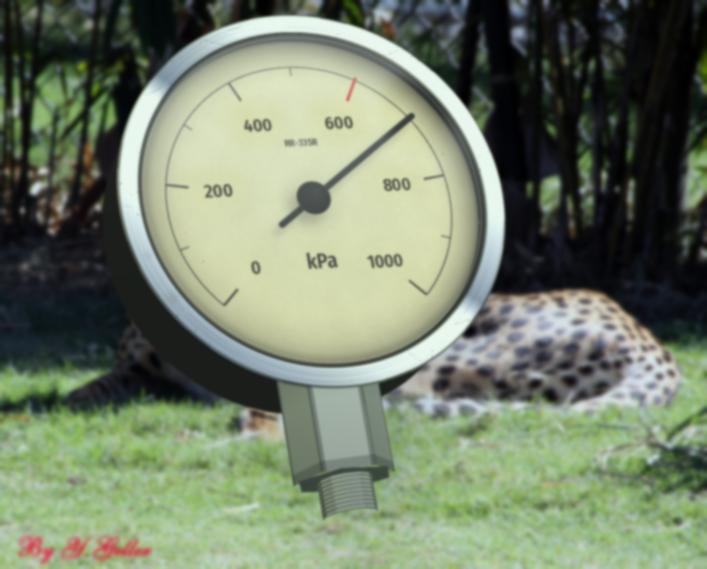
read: 700 kPa
